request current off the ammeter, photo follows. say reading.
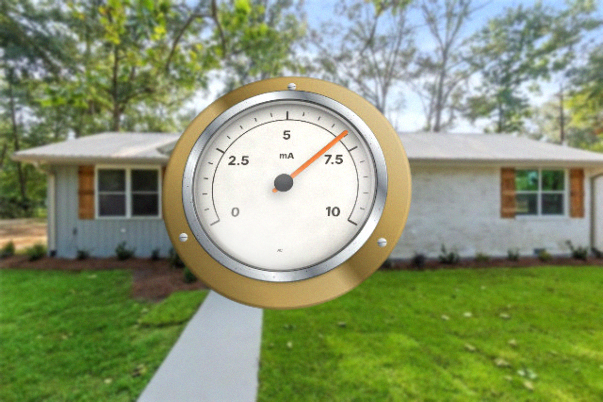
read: 7 mA
